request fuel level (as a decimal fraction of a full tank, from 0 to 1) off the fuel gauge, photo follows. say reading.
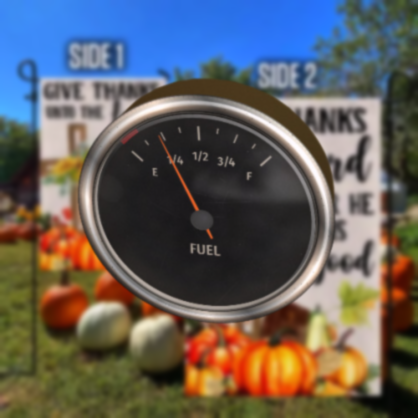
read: 0.25
